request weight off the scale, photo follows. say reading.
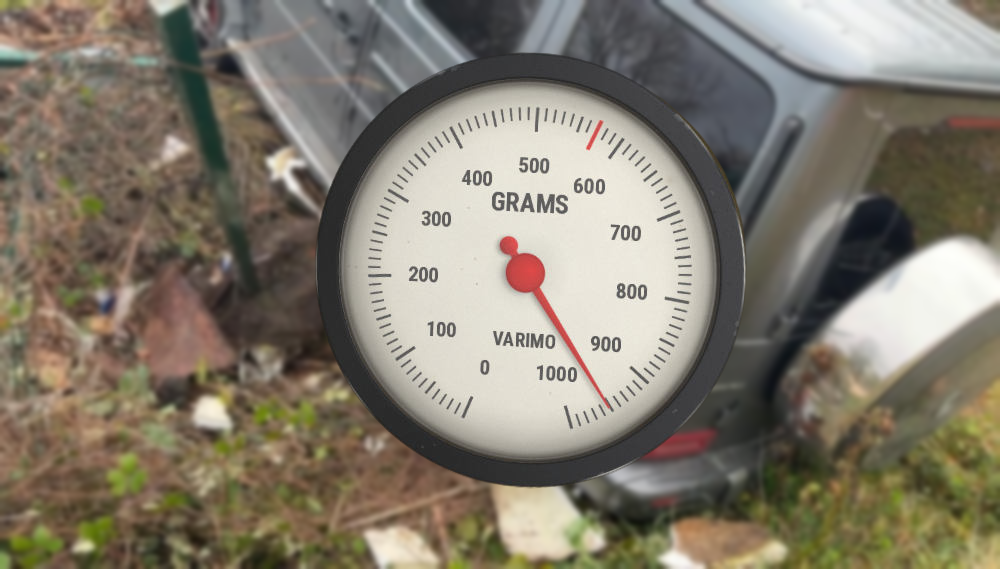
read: 950 g
